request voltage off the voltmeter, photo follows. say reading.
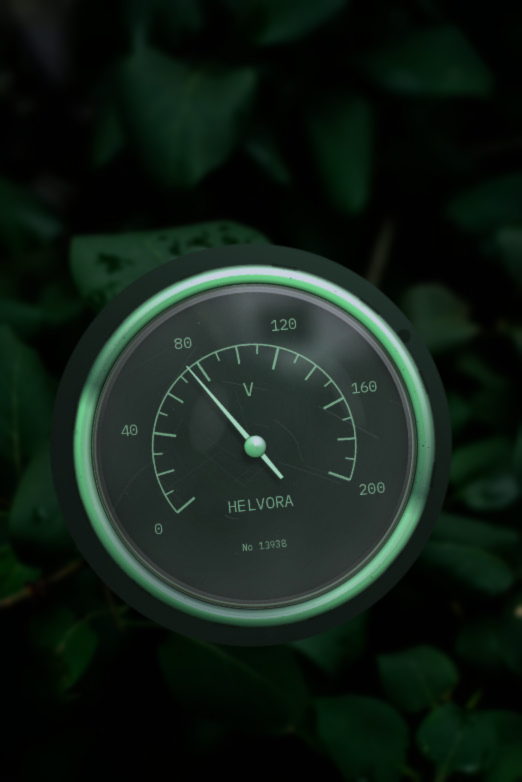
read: 75 V
